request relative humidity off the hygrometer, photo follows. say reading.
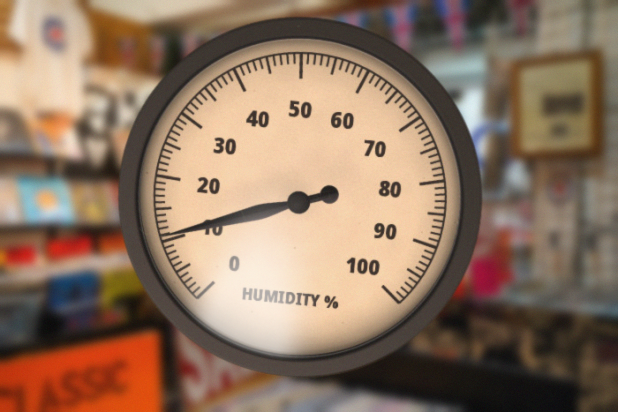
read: 11 %
